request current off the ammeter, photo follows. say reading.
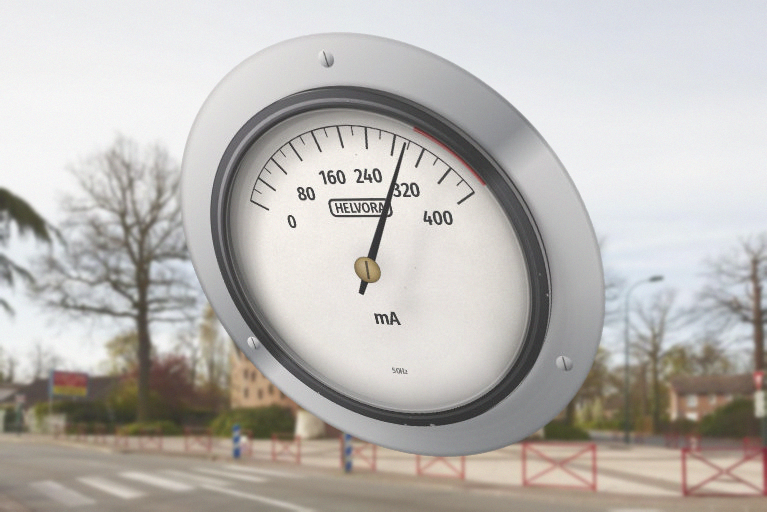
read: 300 mA
